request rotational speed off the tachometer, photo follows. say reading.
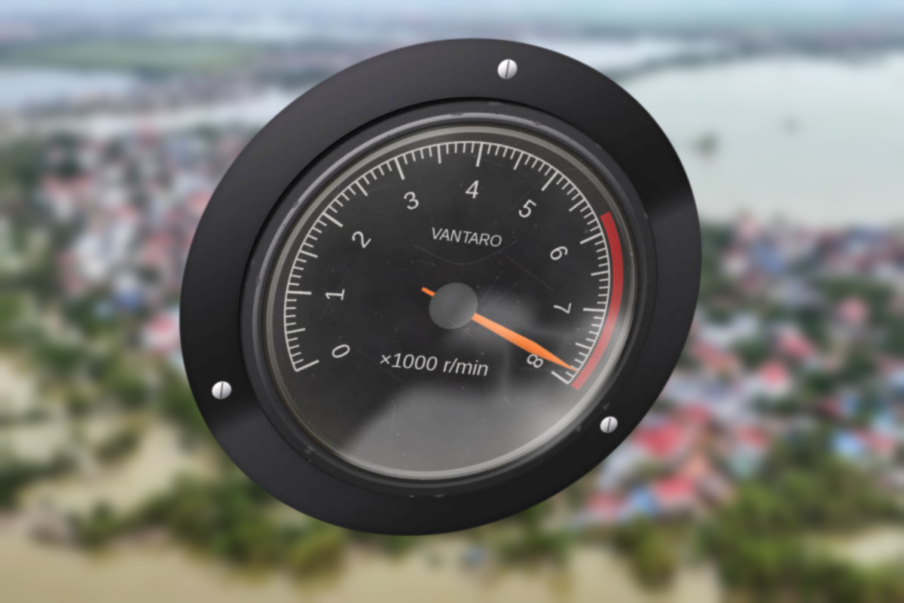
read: 7800 rpm
